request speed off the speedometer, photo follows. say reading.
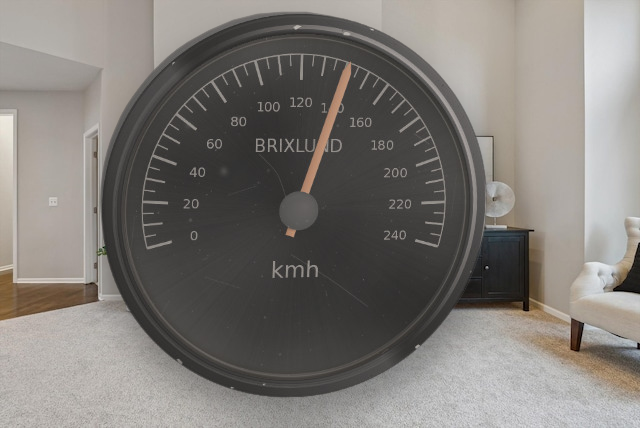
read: 140 km/h
